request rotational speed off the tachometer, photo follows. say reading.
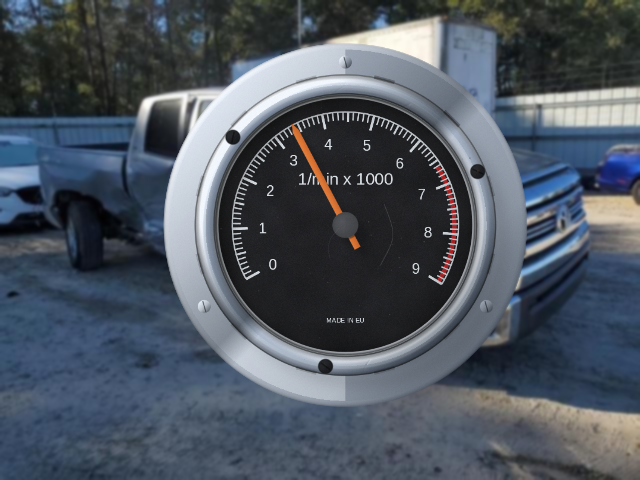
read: 3400 rpm
